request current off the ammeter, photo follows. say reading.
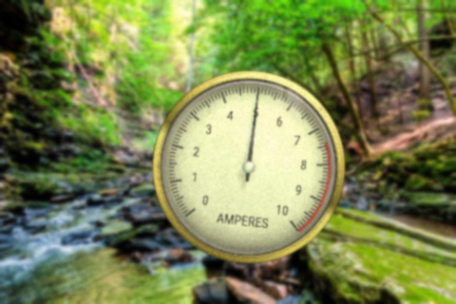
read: 5 A
